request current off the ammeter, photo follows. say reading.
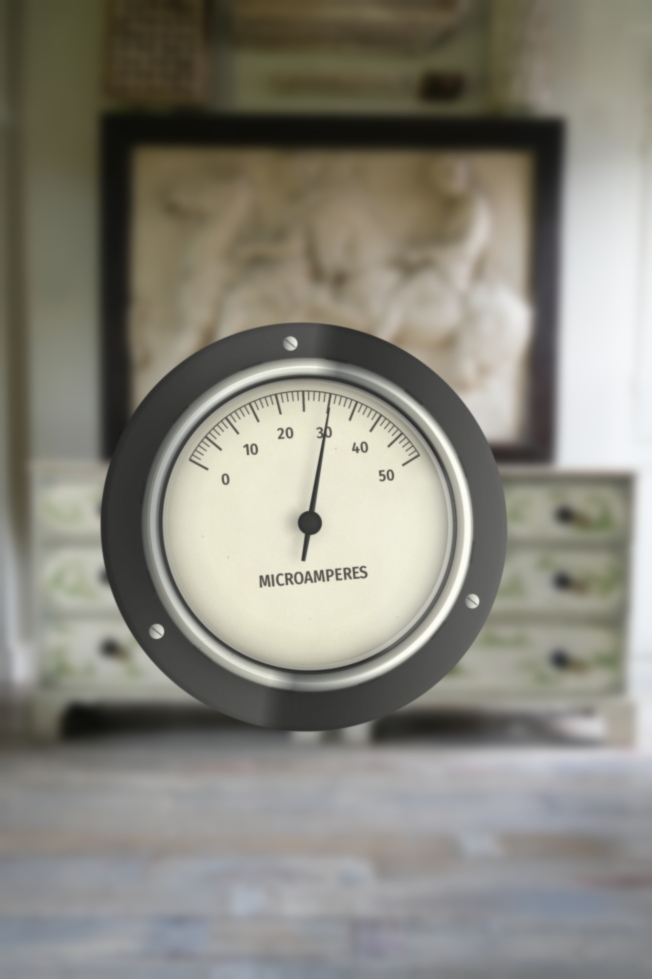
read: 30 µA
